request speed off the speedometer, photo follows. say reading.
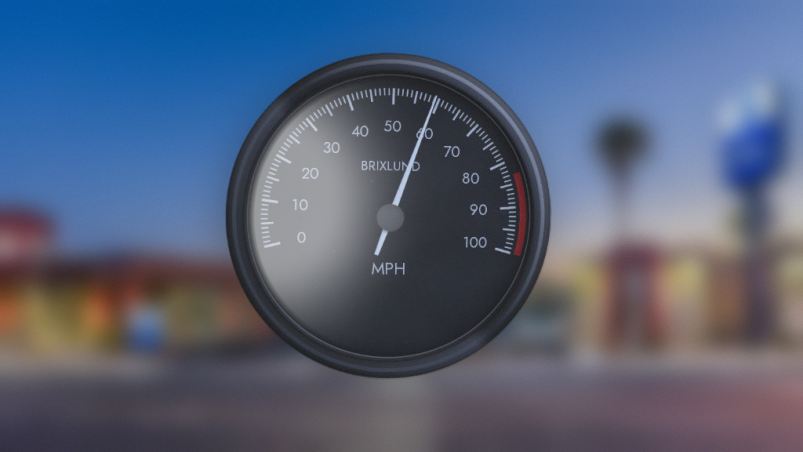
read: 59 mph
